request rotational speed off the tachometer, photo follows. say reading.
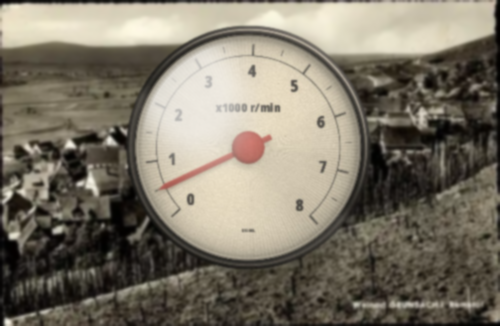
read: 500 rpm
